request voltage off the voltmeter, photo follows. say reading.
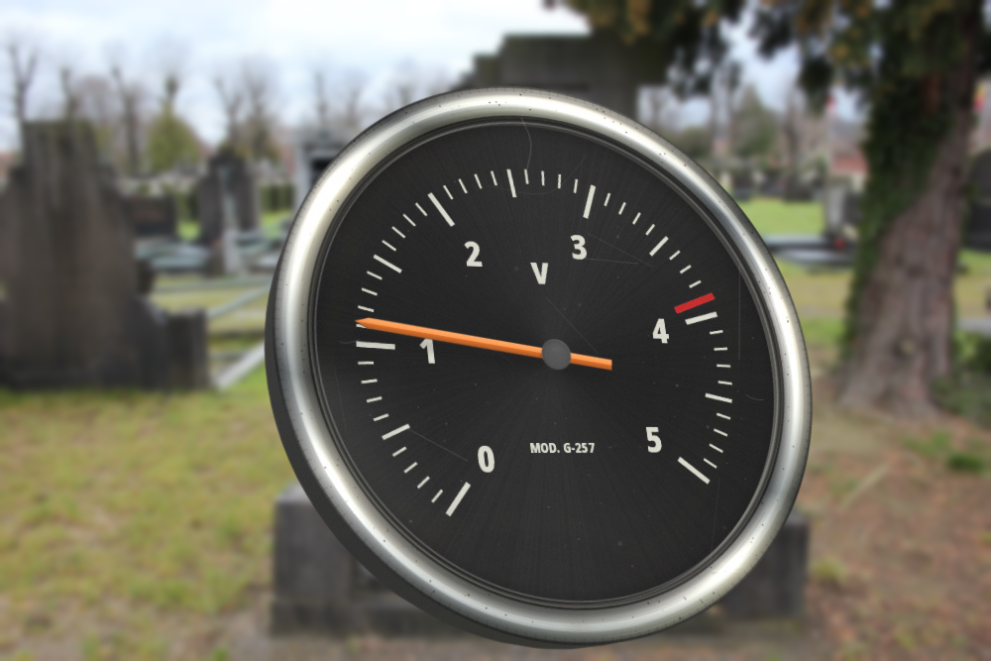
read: 1.1 V
